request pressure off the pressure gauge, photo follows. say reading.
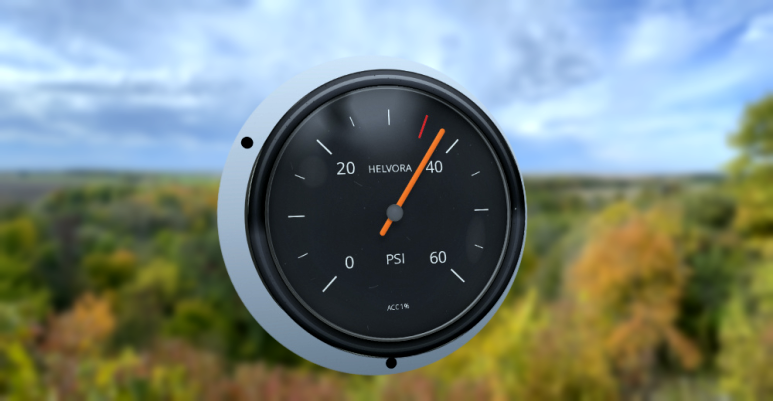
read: 37.5 psi
